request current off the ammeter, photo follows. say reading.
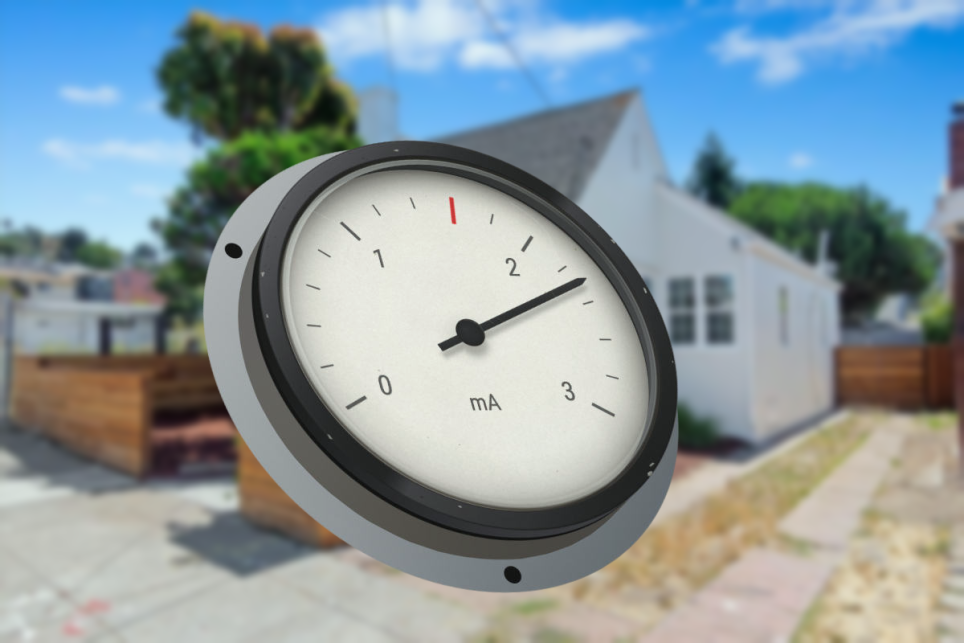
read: 2.3 mA
